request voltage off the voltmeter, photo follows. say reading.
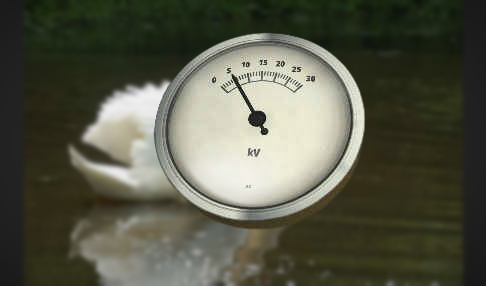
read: 5 kV
